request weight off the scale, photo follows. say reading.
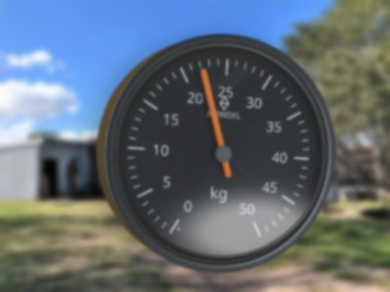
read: 22 kg
